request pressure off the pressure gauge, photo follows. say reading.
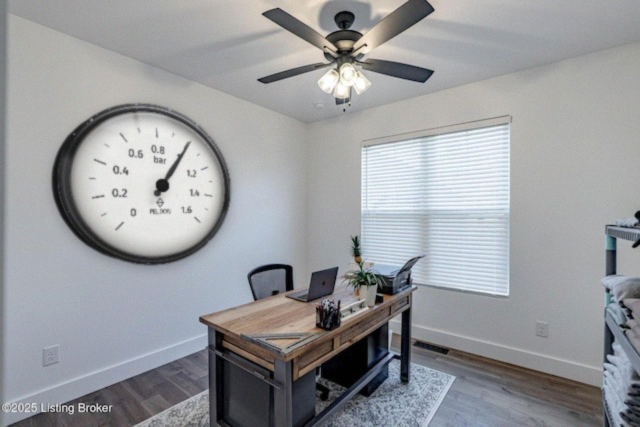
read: 1 bar
